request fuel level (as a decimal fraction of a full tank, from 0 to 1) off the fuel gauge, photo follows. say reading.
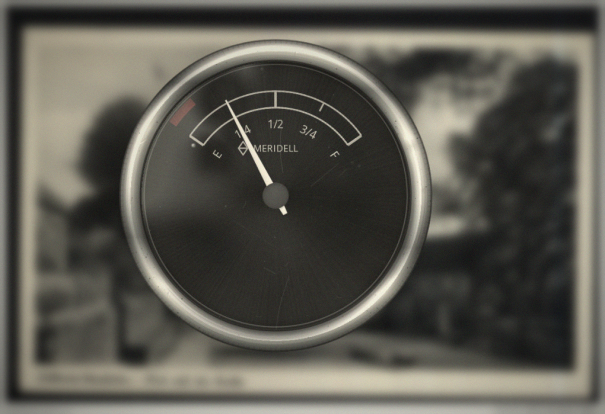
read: 0.25
